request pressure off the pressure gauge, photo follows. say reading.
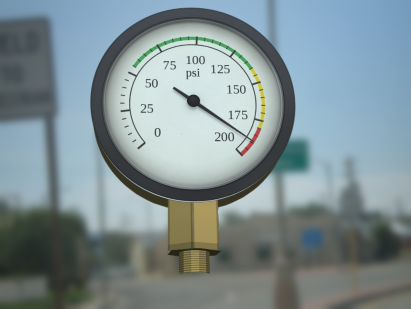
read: 190 psi
